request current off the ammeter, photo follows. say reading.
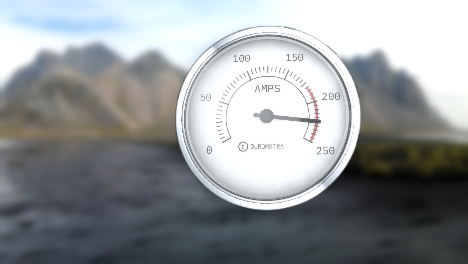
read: 225 A
